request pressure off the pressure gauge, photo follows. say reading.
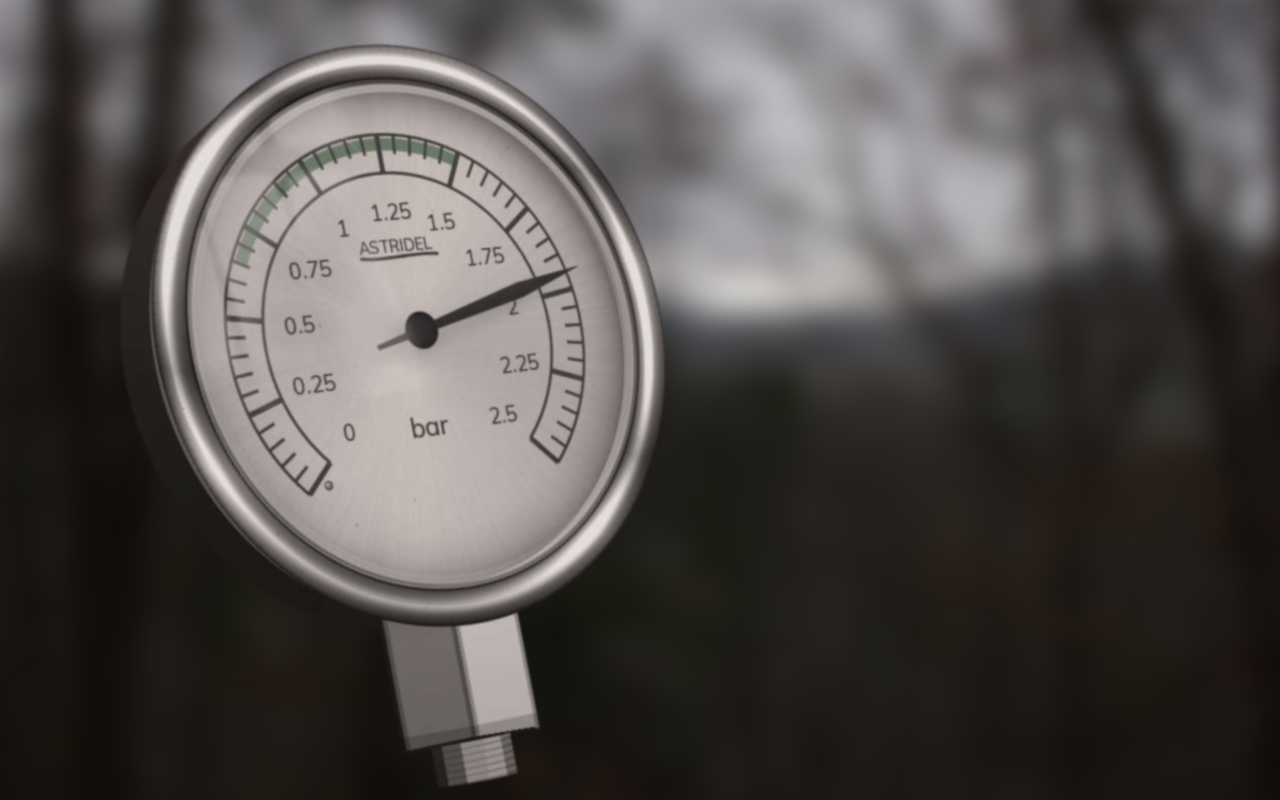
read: 1.95 bar
